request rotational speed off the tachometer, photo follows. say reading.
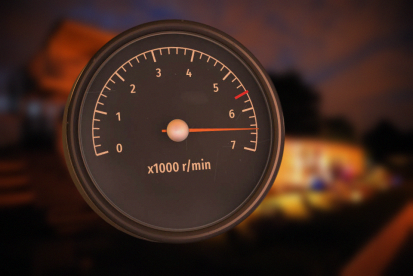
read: 6500 rpm
